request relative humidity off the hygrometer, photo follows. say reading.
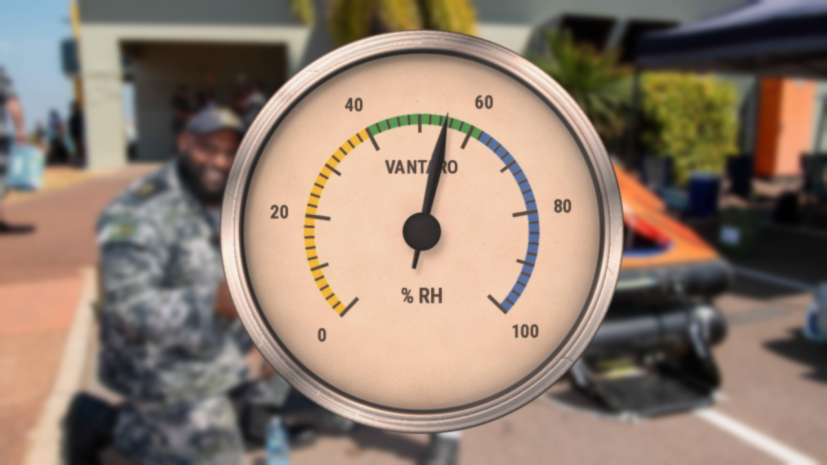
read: 55 %
